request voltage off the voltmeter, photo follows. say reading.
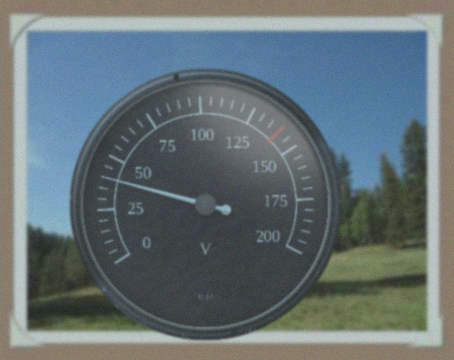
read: 40 V
